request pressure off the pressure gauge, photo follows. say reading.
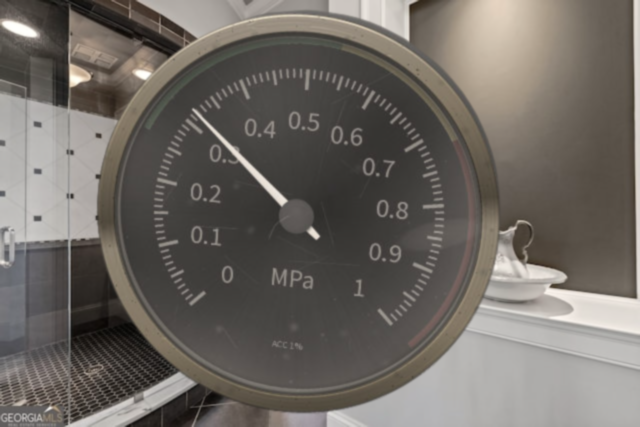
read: 0.32 MPa
